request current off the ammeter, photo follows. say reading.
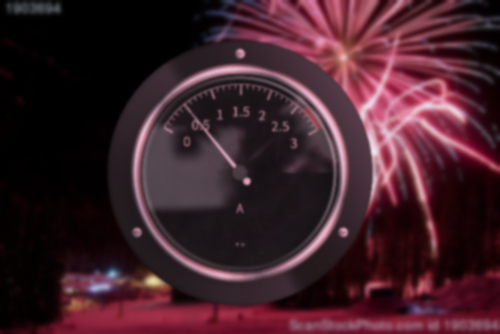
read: 0.5 A
